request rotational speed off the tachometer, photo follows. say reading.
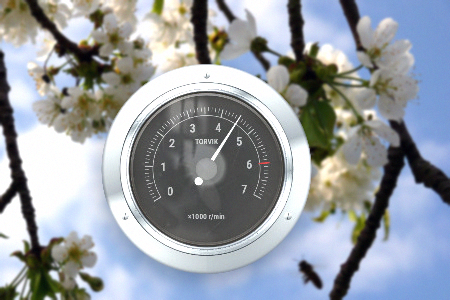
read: 4500 rpm
